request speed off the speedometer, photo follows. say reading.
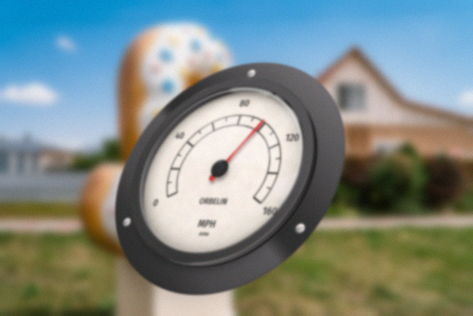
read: 100 mph
